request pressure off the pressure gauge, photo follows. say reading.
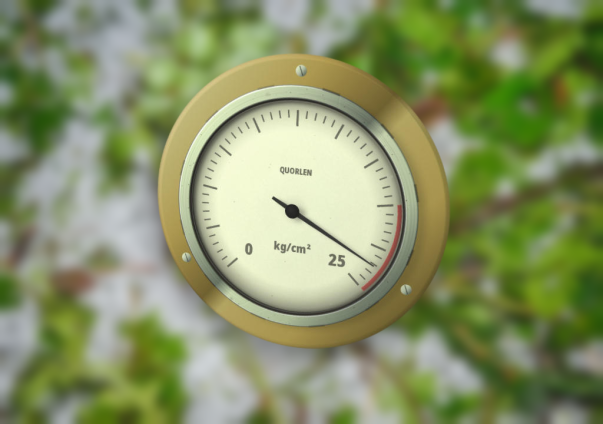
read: 23.5 kg/cm²
